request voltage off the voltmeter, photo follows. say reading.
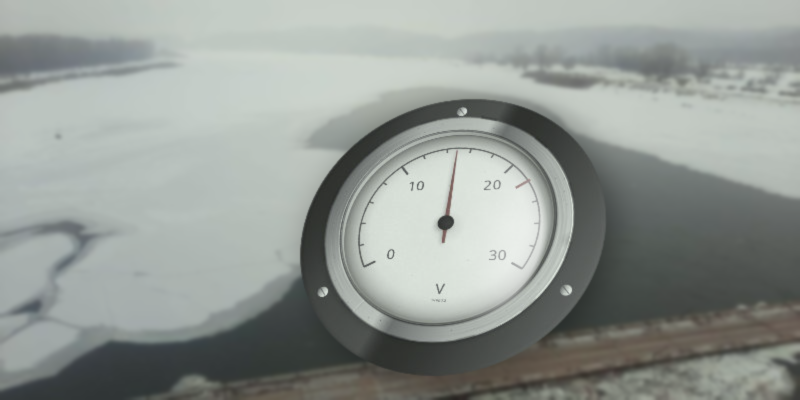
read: 15 V
